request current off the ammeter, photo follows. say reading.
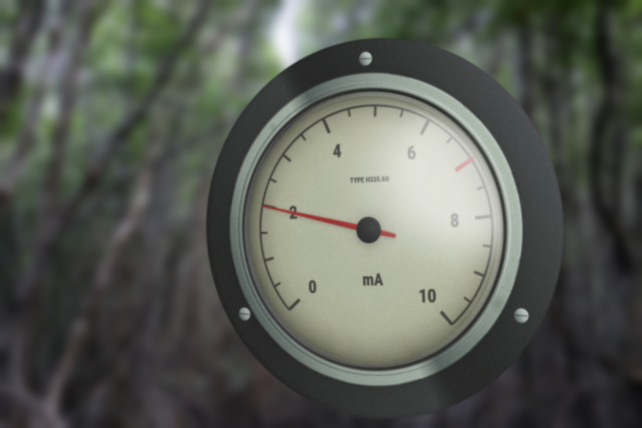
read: 2 mA
